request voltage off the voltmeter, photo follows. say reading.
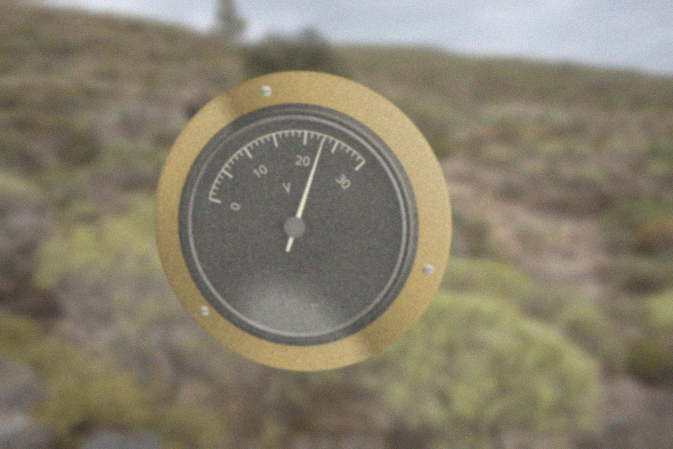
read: 23 V
